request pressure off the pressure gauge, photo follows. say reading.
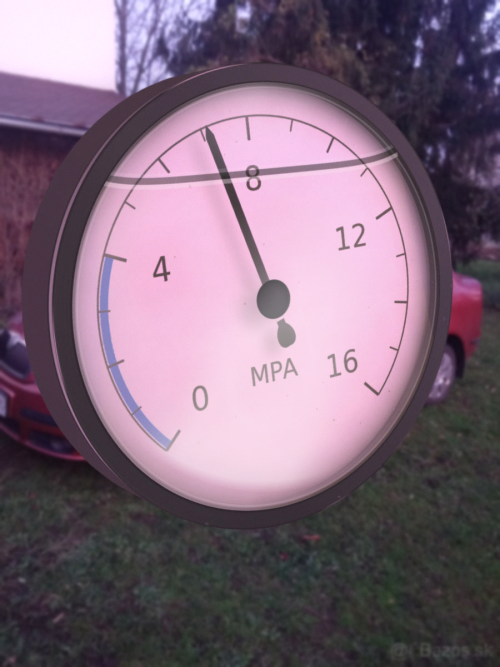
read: 7 MPa
